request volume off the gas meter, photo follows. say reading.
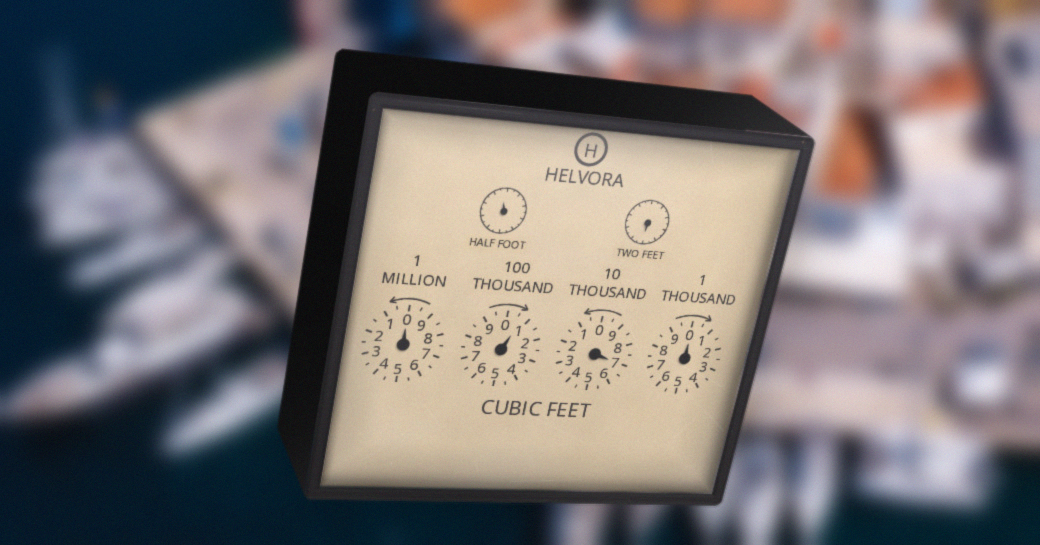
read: 7000 ft³
